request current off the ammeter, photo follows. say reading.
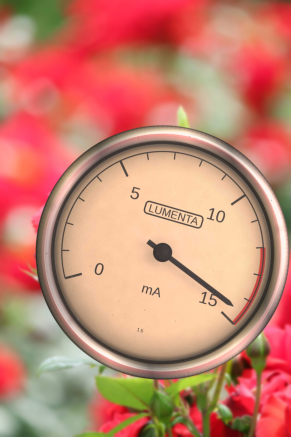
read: 14.5 mA
